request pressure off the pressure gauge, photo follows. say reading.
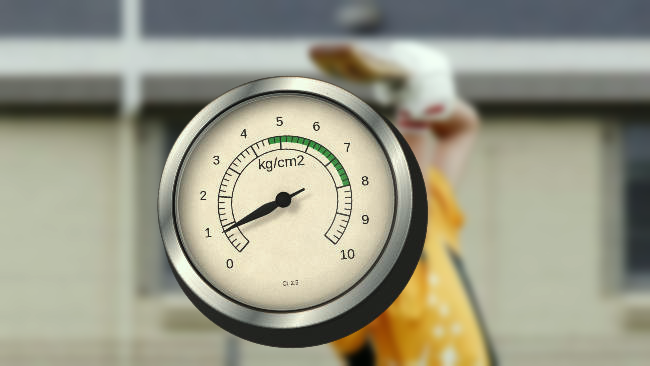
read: 0.8 kg/cm²
